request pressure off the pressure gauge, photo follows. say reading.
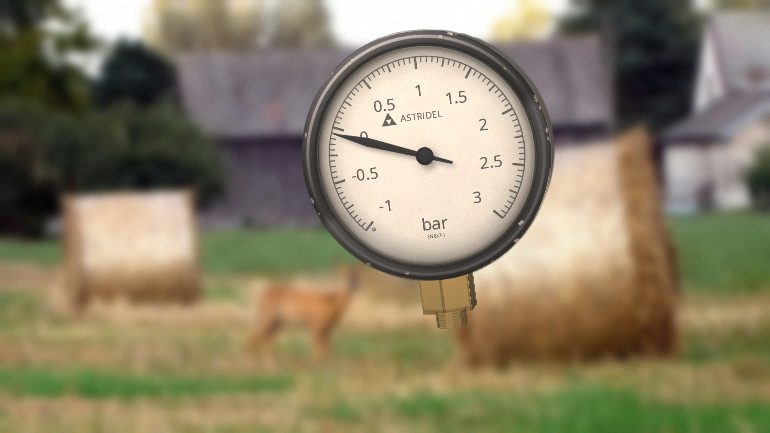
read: -0.05 bar
